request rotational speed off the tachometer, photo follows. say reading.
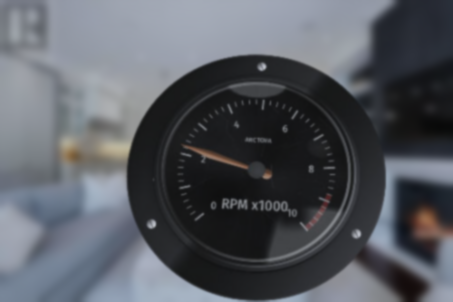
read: 2200 rpm
